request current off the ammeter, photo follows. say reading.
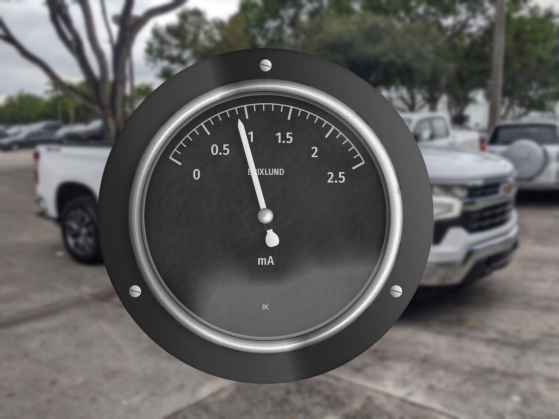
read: 0.9 mA
